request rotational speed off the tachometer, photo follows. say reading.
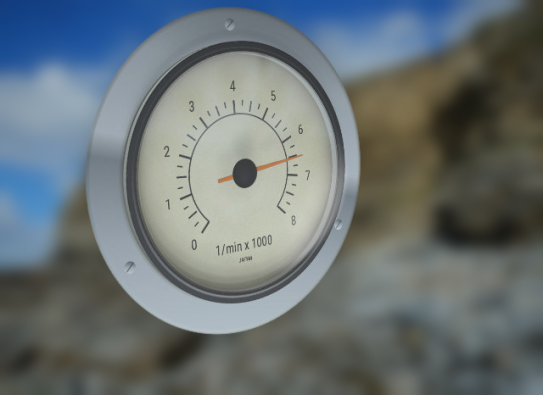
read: 6500 rpm
